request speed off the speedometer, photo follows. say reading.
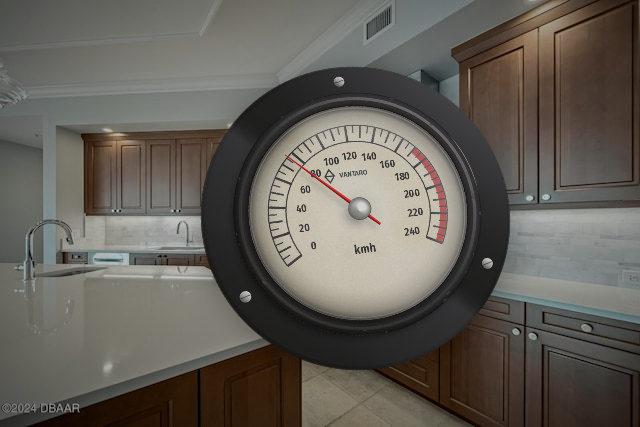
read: 75 km/h
